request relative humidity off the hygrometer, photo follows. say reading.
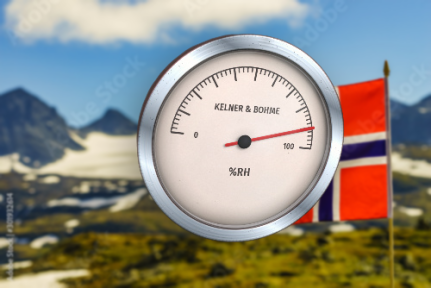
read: 90 %
